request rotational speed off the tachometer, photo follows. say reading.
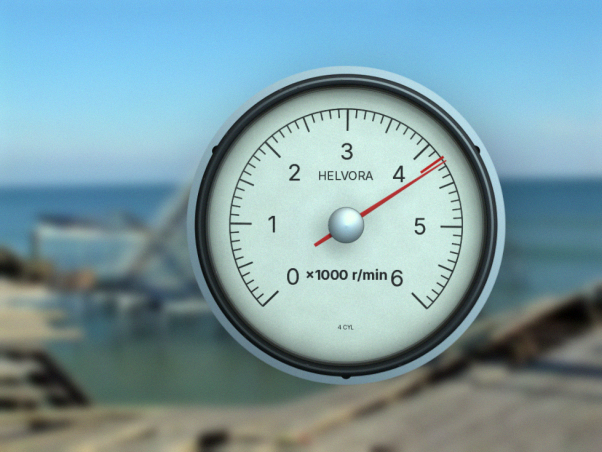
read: 4250 rpm
